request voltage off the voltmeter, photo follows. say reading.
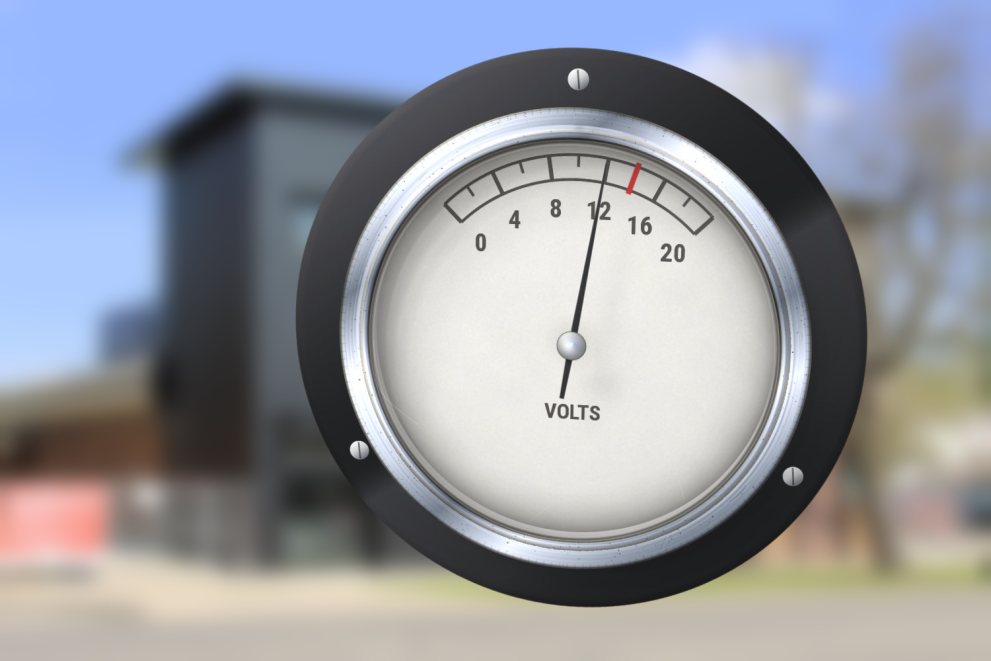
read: 12 V
